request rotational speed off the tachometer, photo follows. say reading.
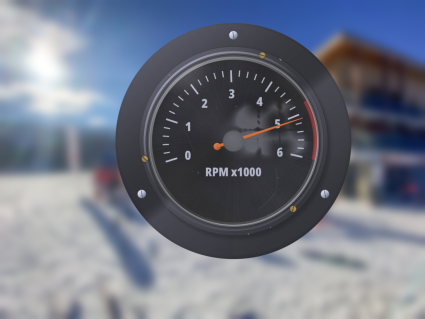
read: 5100 rpm
